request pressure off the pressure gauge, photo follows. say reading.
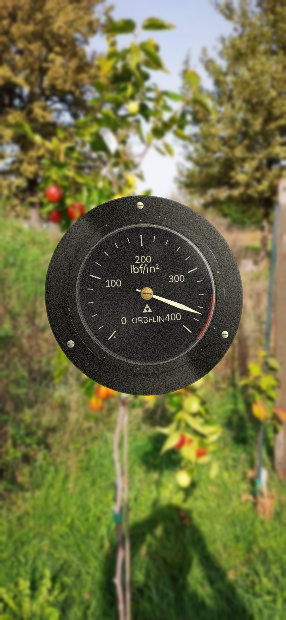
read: 370 psi
